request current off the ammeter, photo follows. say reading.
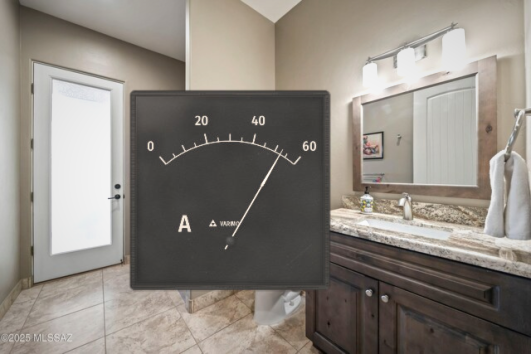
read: 52.5 A
